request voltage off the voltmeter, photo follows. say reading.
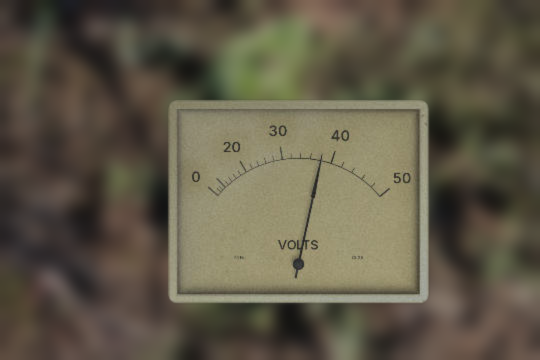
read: 38 V
